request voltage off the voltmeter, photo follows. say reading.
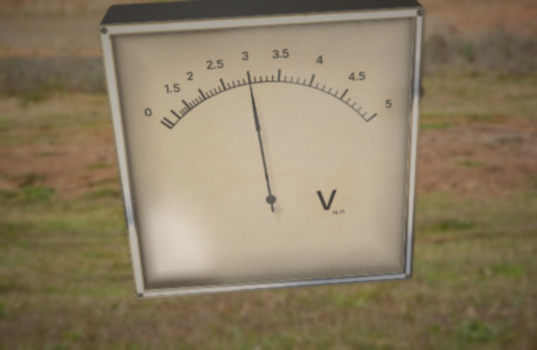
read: 3 V
